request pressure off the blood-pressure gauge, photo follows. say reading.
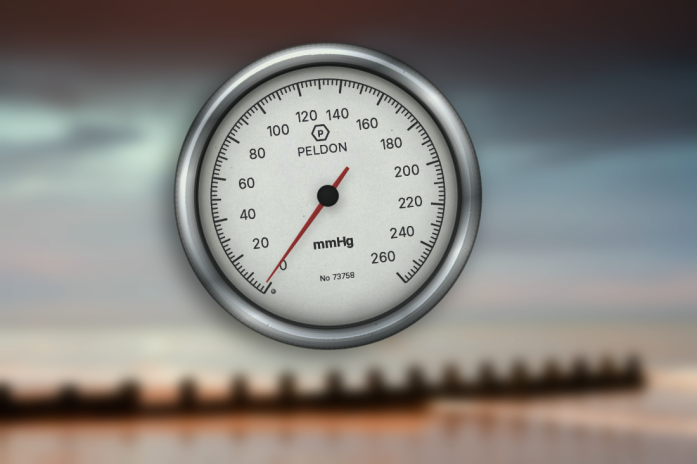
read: 2 mmHg
